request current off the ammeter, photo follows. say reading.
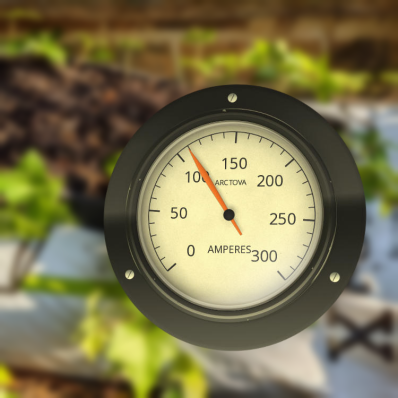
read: 110 A
